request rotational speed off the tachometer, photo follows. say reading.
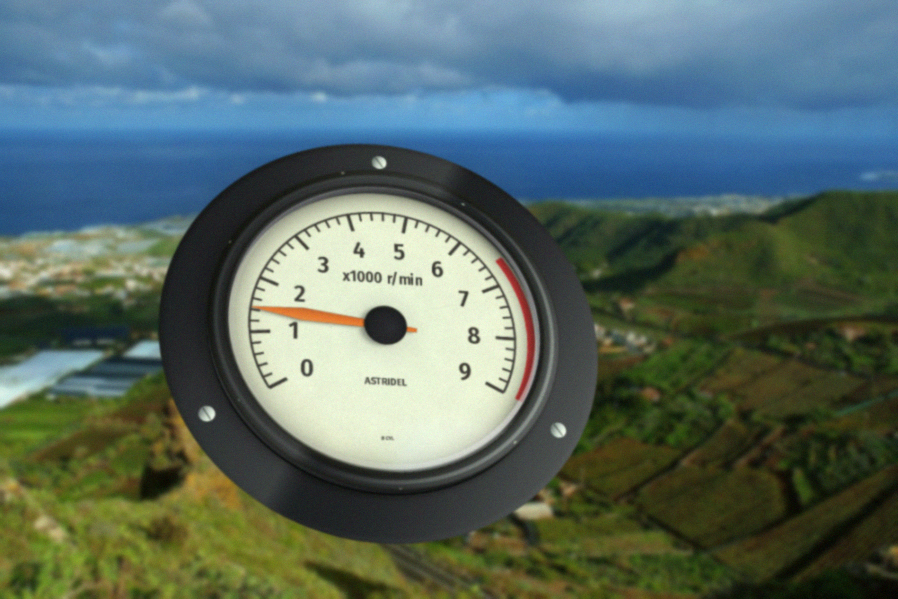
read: 1400 rpm
